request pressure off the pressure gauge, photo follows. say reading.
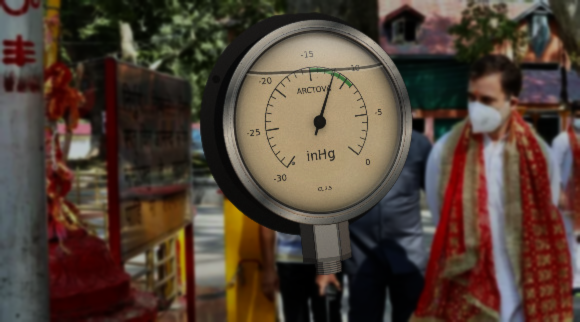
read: -12 inHg
